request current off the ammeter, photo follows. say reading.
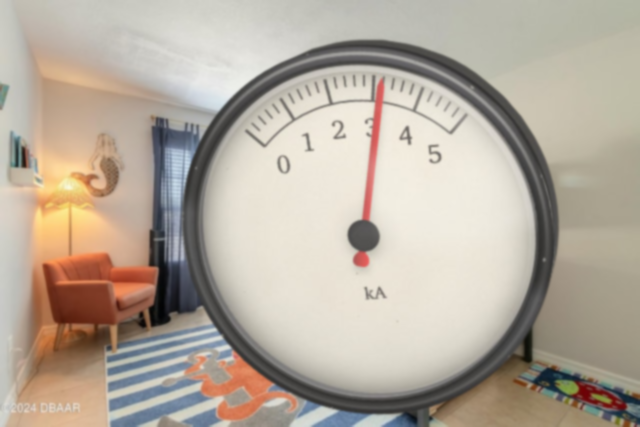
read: 3.2 kA
